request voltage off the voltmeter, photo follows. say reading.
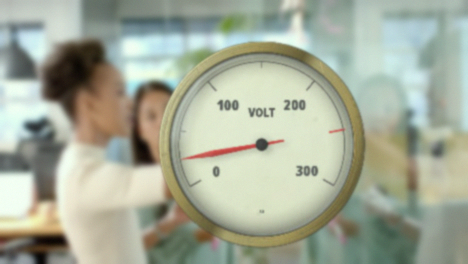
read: 25 V
